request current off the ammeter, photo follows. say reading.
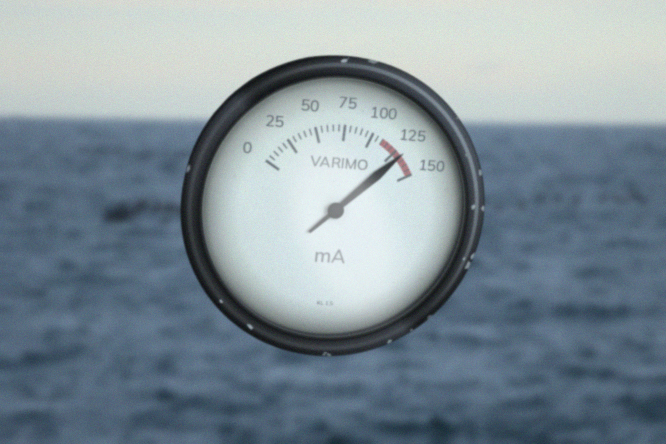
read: 130 mA
